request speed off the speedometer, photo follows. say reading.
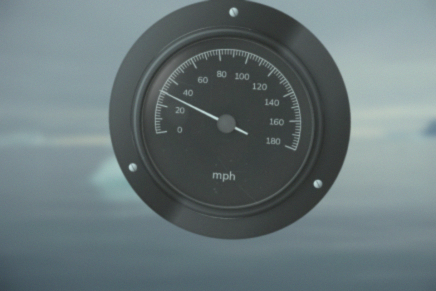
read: 30 mph
